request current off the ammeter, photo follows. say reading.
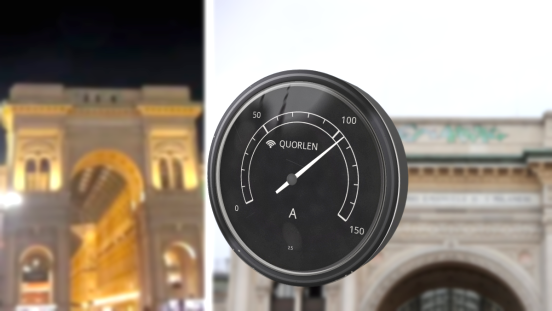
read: 105 A
